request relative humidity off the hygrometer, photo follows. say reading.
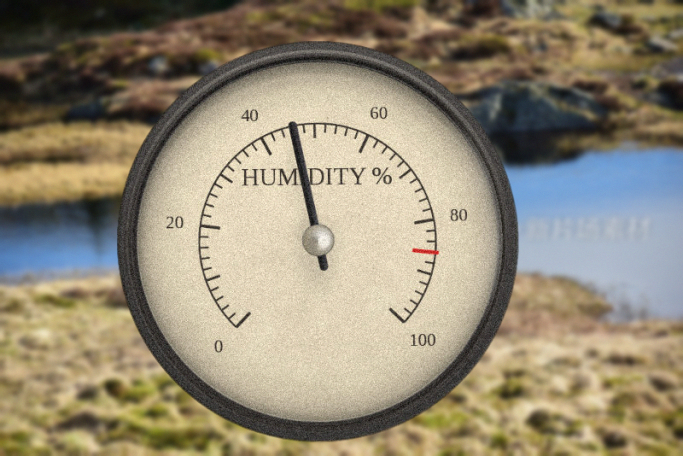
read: 46 %
